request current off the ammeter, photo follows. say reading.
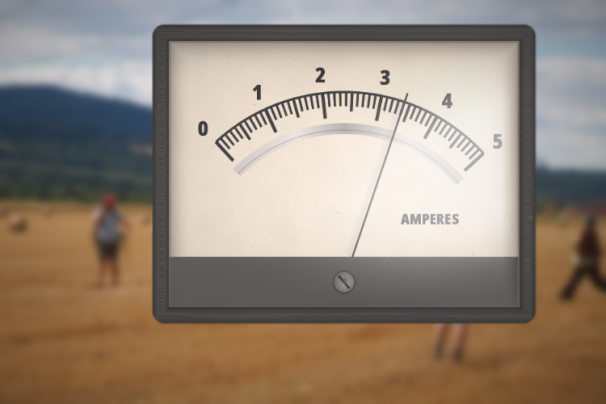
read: 3.4 A
